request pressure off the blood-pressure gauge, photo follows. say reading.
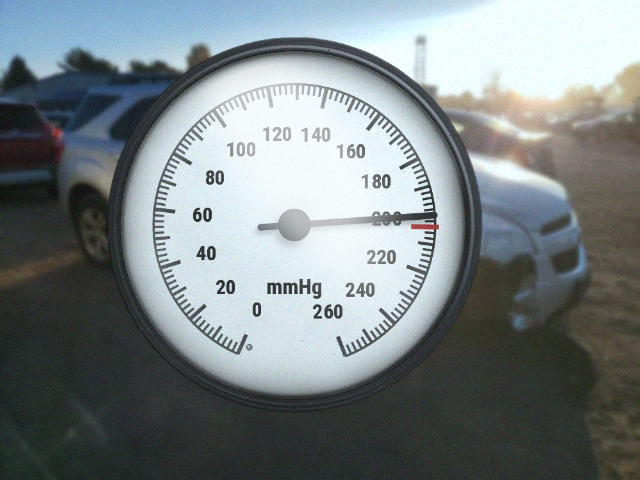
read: 200 mmHg
